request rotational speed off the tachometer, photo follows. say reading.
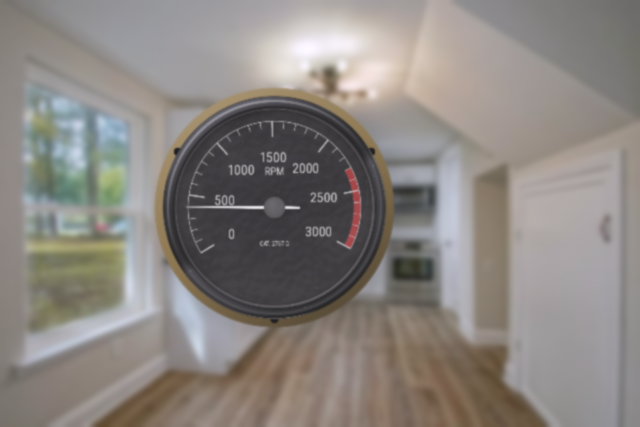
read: 400 rpm
